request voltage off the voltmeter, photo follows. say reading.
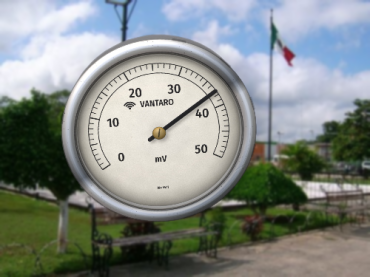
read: 37 mV
